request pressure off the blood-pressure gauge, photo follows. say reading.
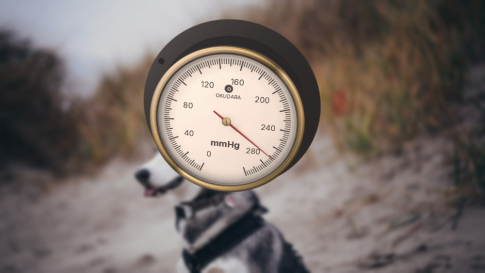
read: 270 mmHg
